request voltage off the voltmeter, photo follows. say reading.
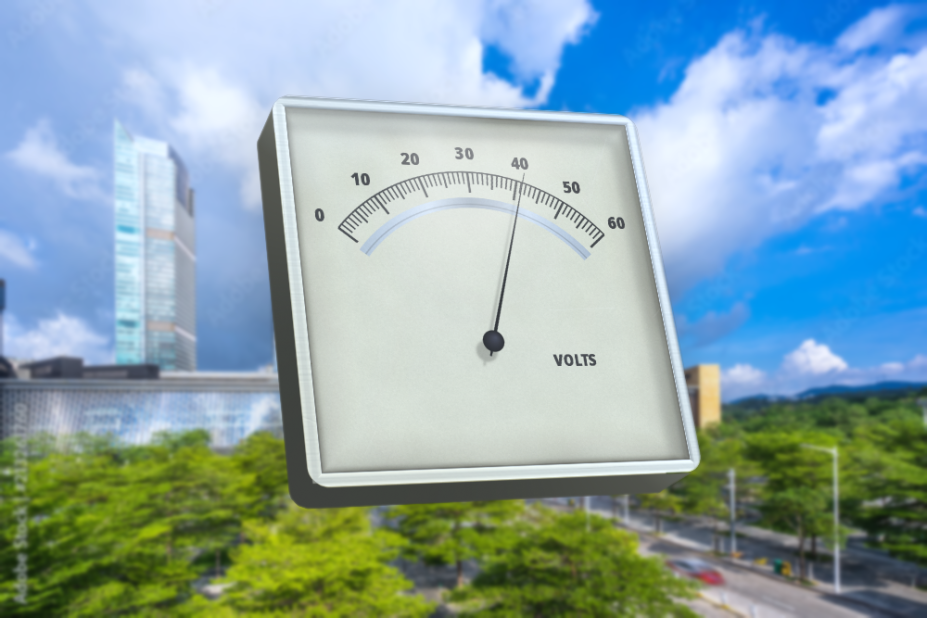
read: 41 V
